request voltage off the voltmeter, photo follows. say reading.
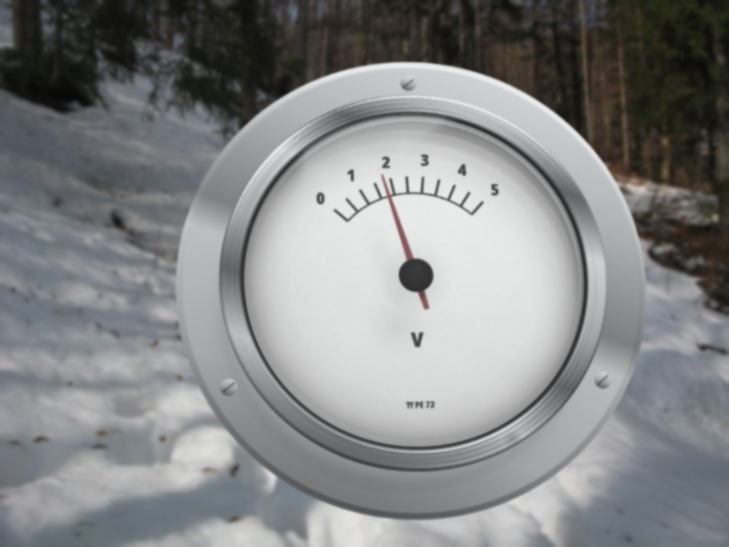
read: 1.75 V
